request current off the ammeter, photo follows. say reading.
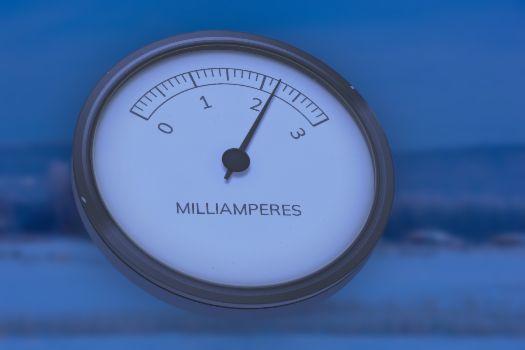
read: 2.2 mA
